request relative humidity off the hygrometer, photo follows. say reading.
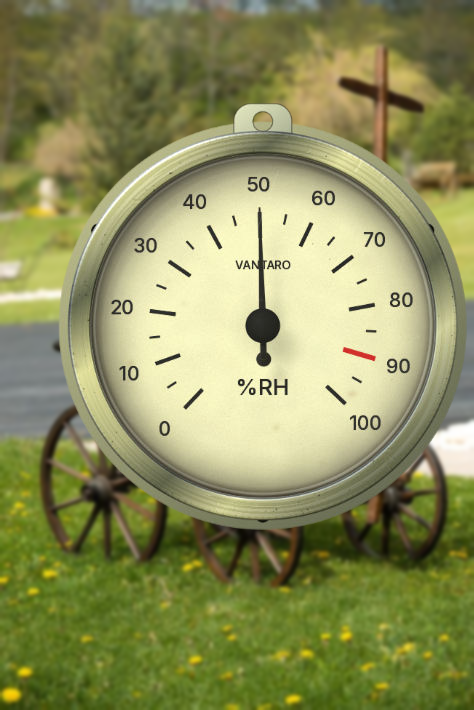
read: 50 %
